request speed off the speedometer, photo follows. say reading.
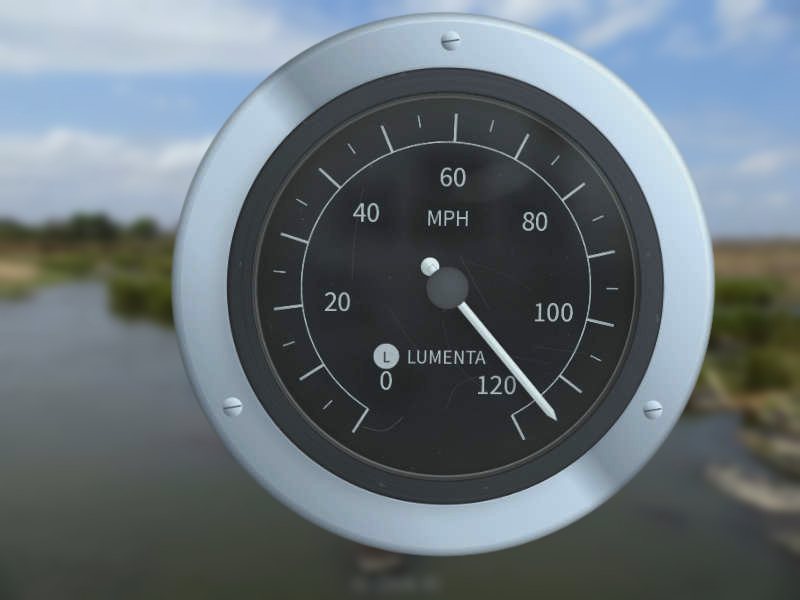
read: 115 mph
